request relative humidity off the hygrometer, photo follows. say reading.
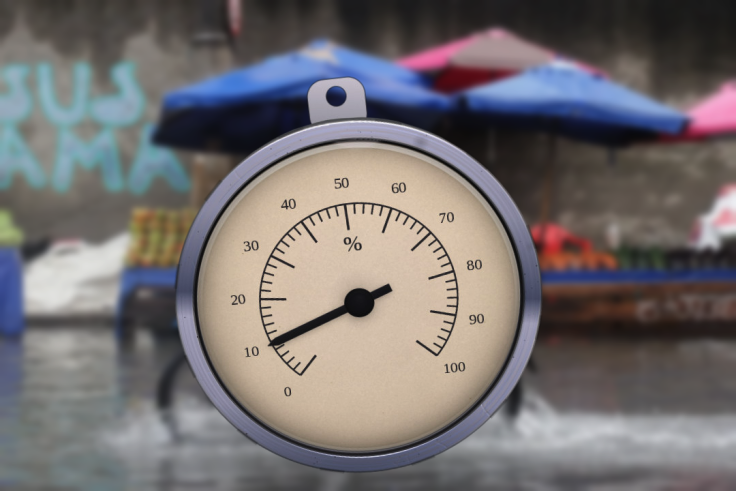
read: 10 %
